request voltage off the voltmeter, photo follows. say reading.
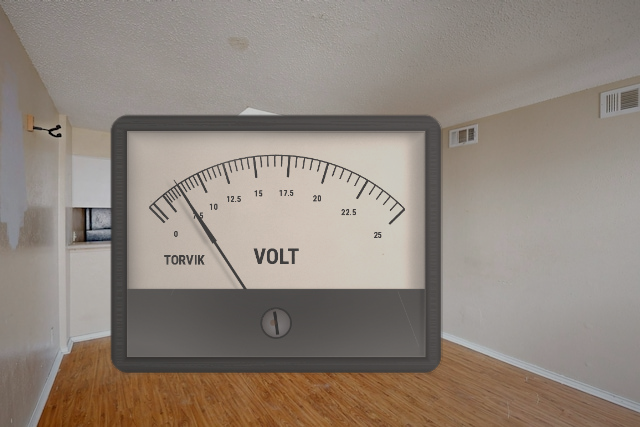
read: 7.5 V
